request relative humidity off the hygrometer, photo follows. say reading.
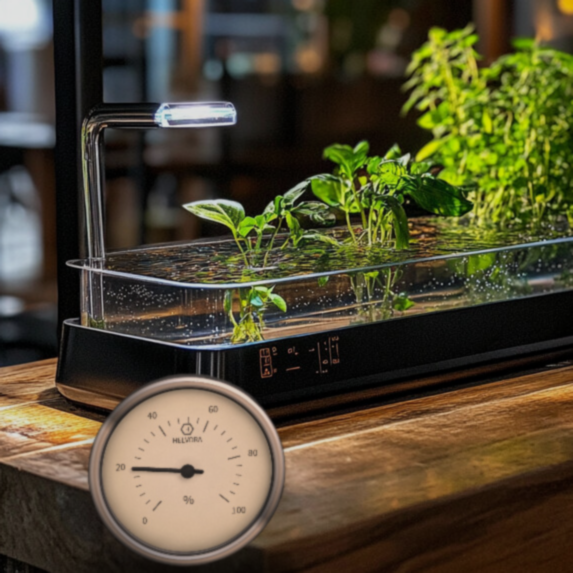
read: 20 %
